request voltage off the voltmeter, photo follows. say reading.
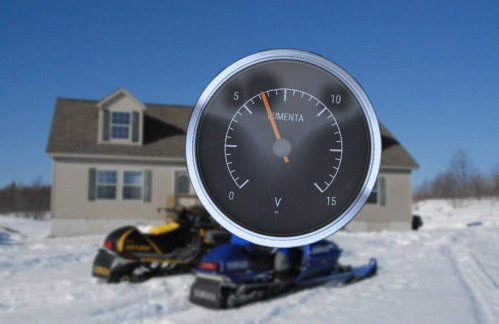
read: 6.25 V
